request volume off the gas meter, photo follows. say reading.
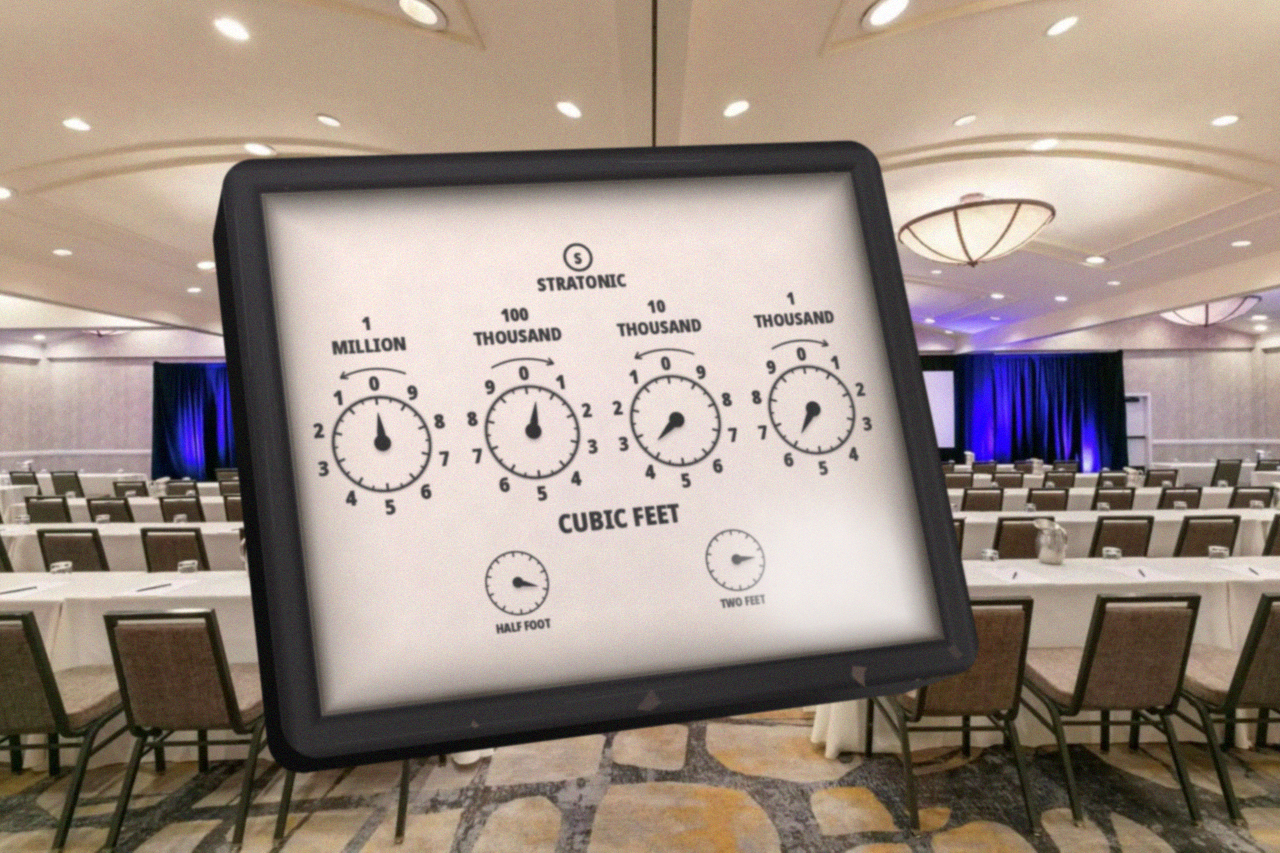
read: 3600 ft³
